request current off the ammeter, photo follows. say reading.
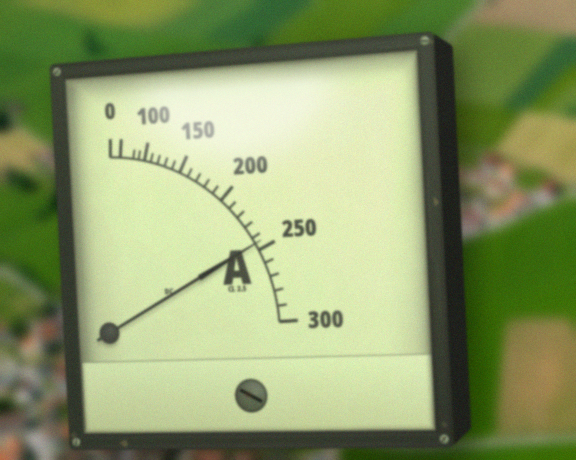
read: 245 A
